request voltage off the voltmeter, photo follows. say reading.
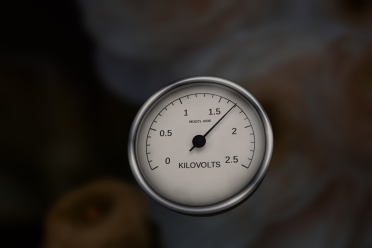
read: 1.7 kV
